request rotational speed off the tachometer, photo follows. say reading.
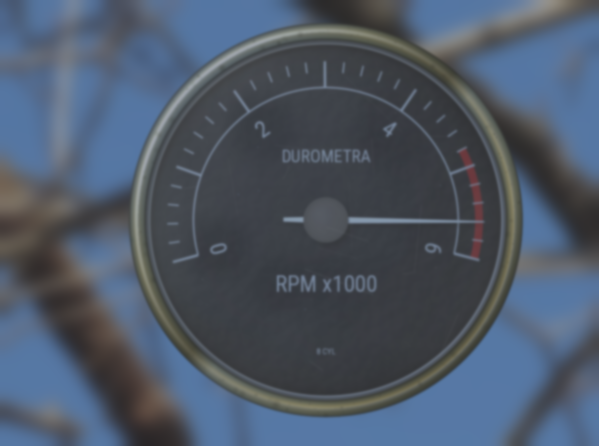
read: 5600 rpm
